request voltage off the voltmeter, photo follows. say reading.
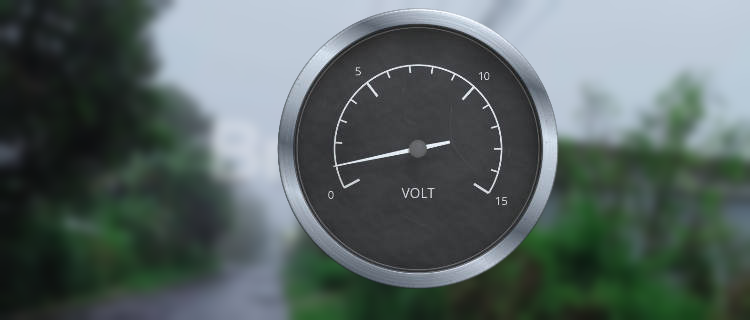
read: 1 V
